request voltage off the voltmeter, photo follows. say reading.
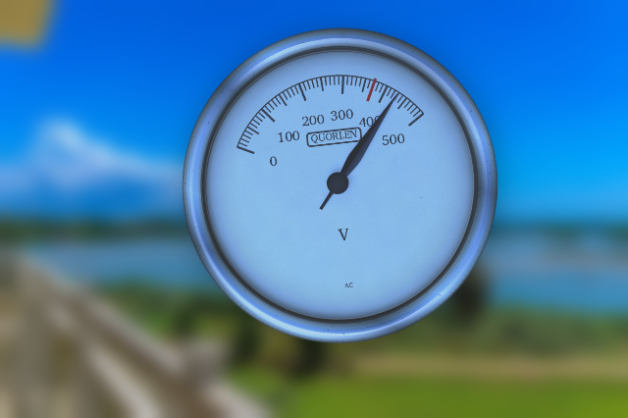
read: 430 V
